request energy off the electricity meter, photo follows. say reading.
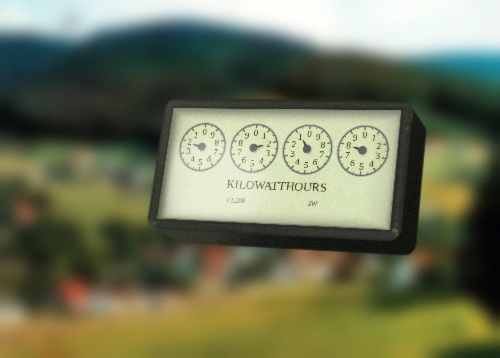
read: 2208 kWh
